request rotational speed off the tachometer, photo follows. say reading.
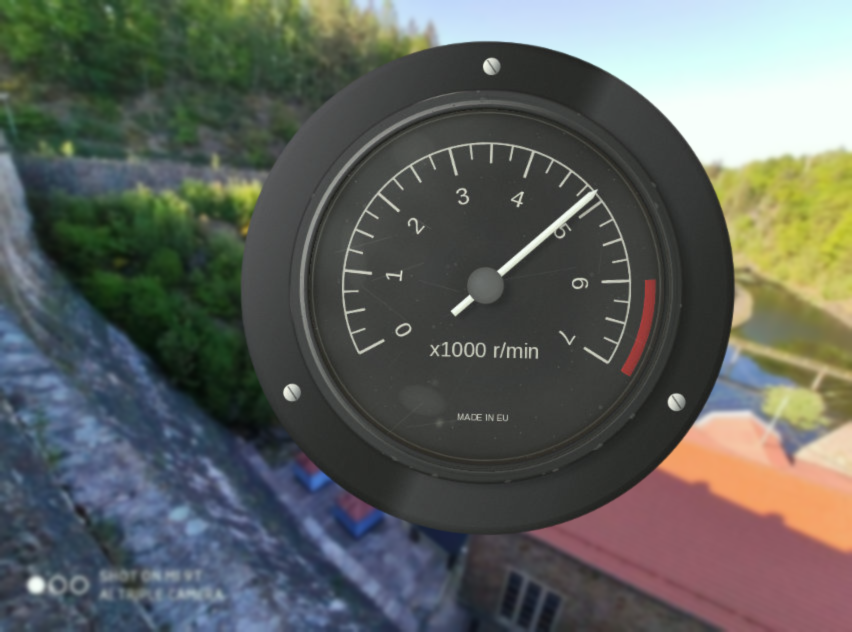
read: 4875 rpm
